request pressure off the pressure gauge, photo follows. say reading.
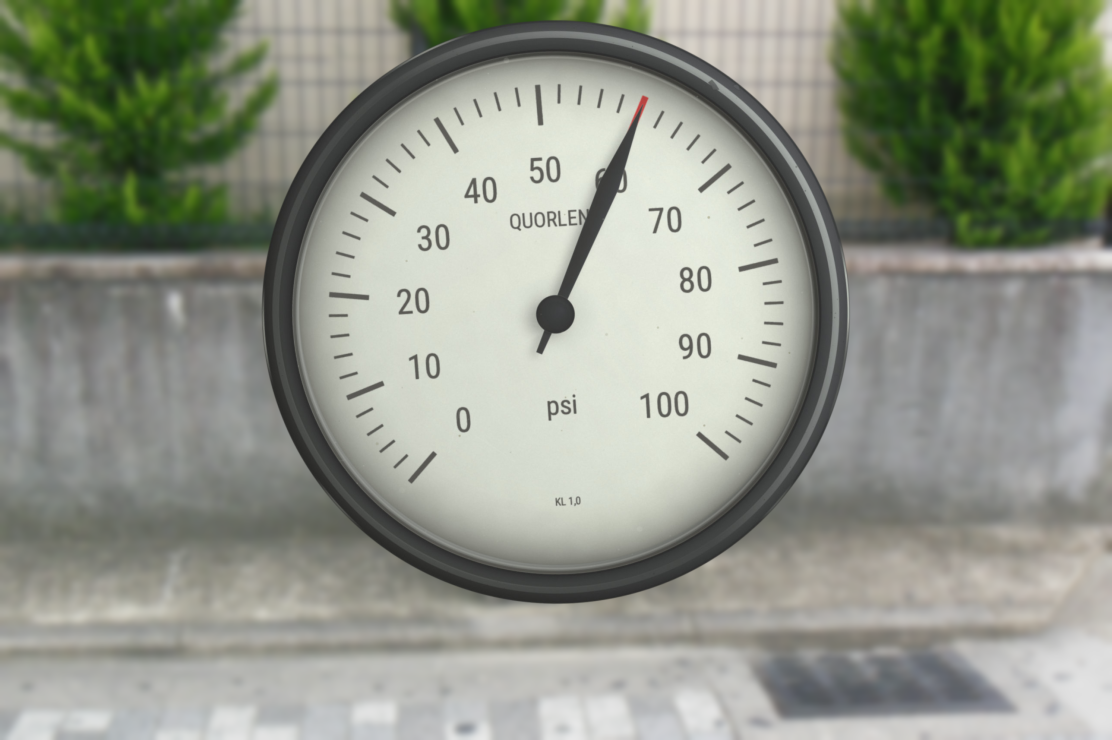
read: 60 psi
